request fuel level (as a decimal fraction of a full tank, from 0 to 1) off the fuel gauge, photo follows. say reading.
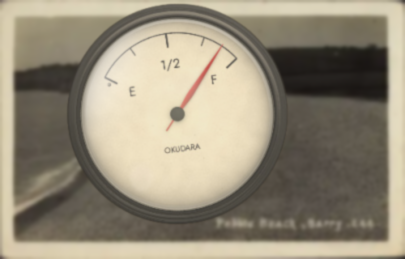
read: 0.875
